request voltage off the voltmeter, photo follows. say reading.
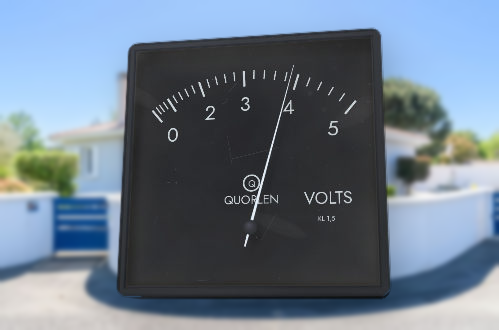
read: 3.9 V
